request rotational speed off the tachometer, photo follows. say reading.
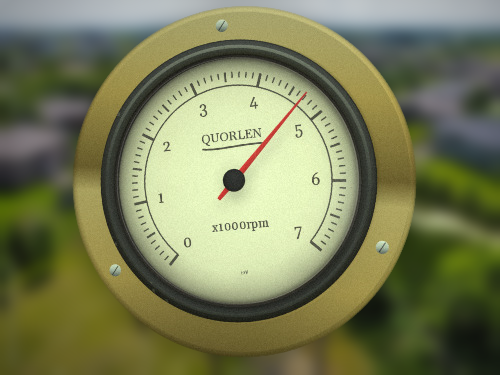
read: 4700 rpm
